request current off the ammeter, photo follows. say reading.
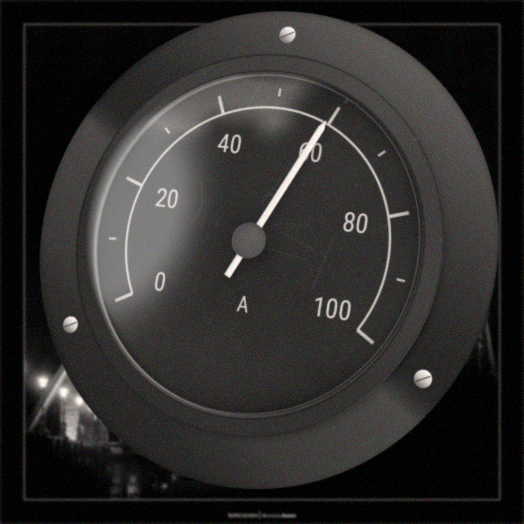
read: 60 A
